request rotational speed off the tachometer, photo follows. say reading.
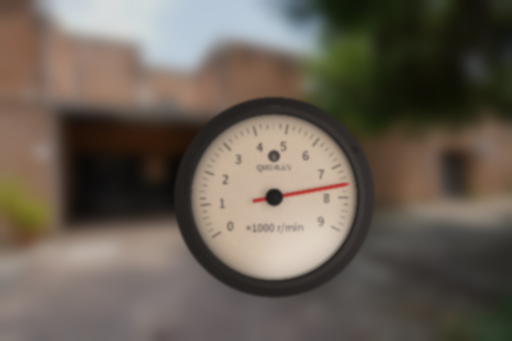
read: 7600 rpm
